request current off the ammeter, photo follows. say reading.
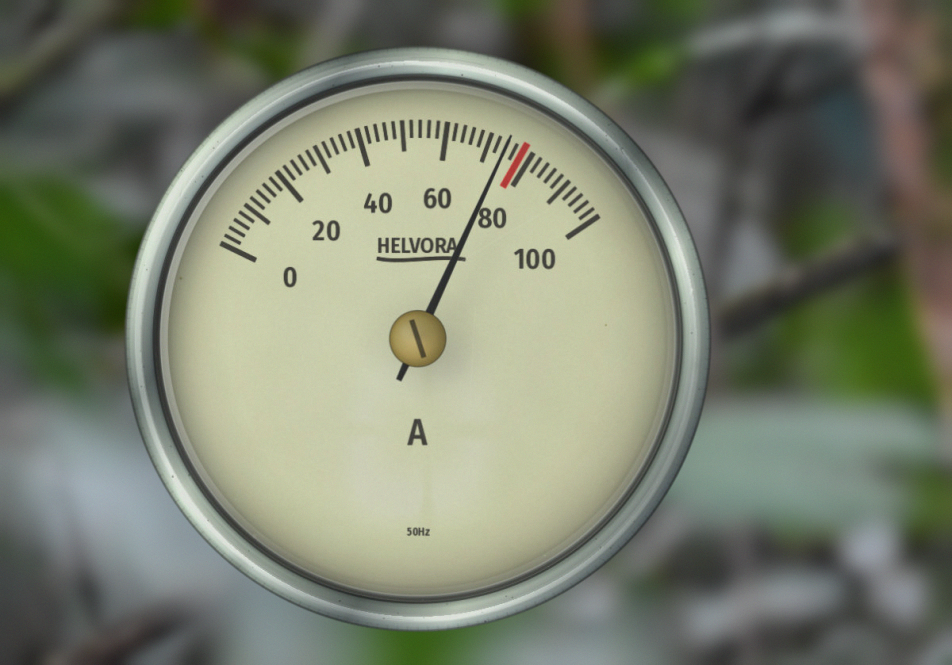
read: 74 A
